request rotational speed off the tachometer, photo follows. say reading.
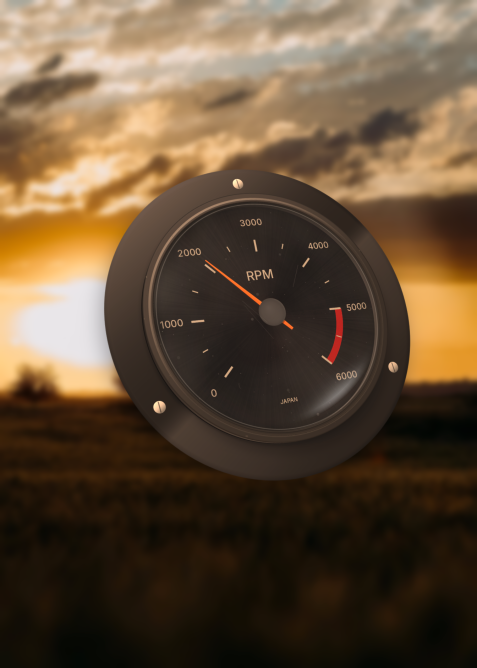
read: 2000 rpm
